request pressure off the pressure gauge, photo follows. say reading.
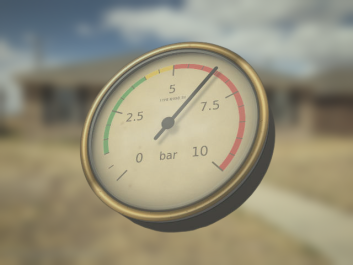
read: 6.5 bar
